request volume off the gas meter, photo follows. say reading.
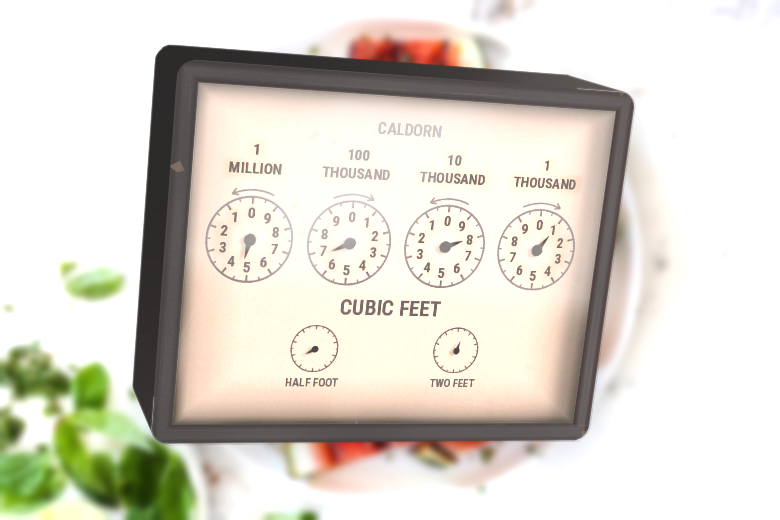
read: 468100 ft³
